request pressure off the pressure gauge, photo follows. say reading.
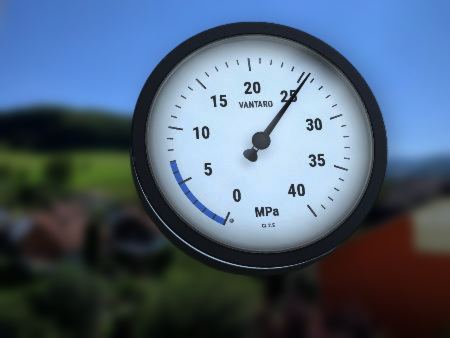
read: 25.5 MPa
